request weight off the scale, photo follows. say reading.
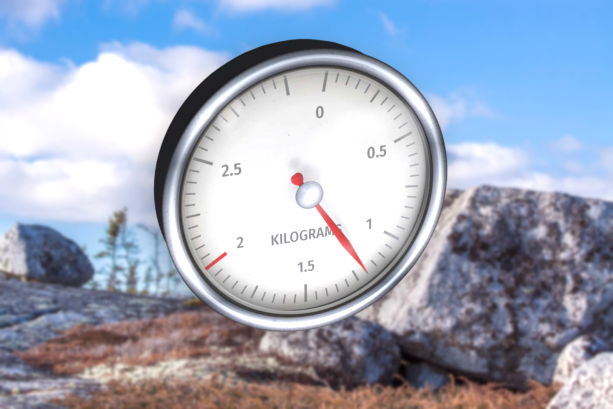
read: 1.2 kg
